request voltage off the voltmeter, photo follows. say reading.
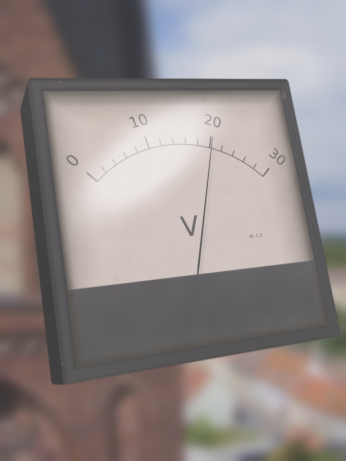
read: 20 V
